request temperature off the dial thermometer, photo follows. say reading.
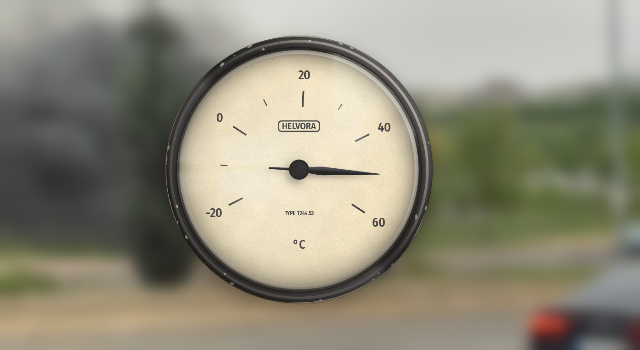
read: 50 °C
